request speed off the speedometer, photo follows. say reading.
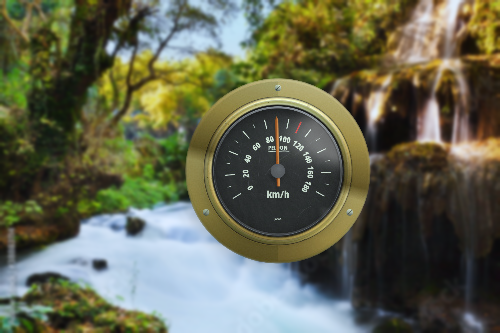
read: 90 km/h
